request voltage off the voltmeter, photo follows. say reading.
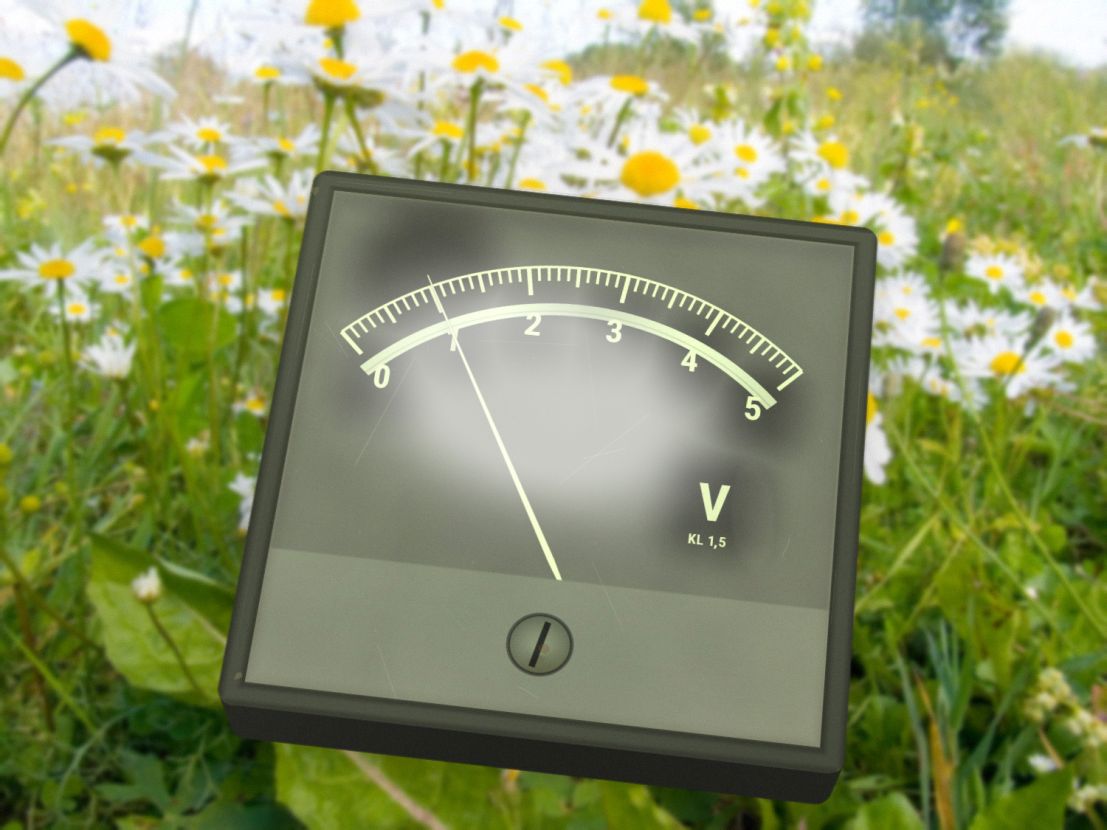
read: 1 V
